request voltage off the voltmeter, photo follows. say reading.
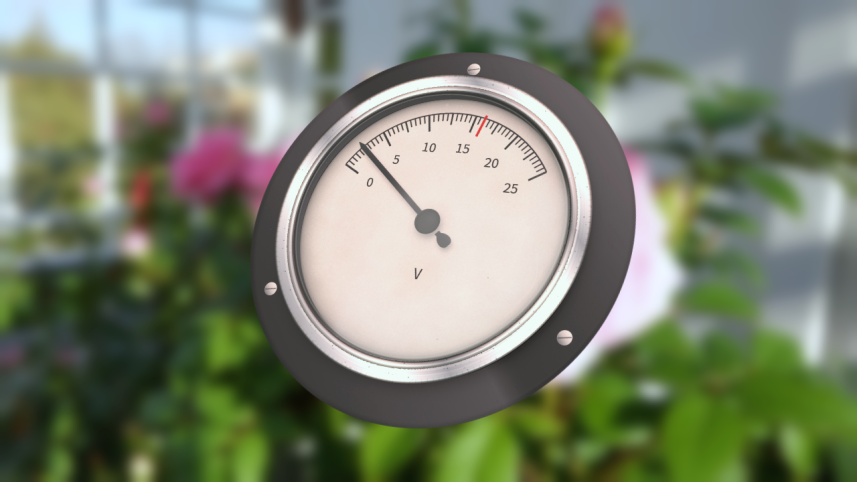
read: 2.5 V
